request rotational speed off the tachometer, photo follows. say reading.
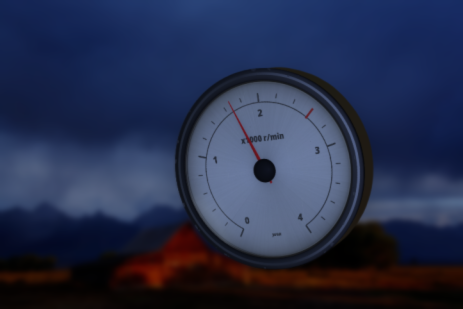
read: 1700 rpm
